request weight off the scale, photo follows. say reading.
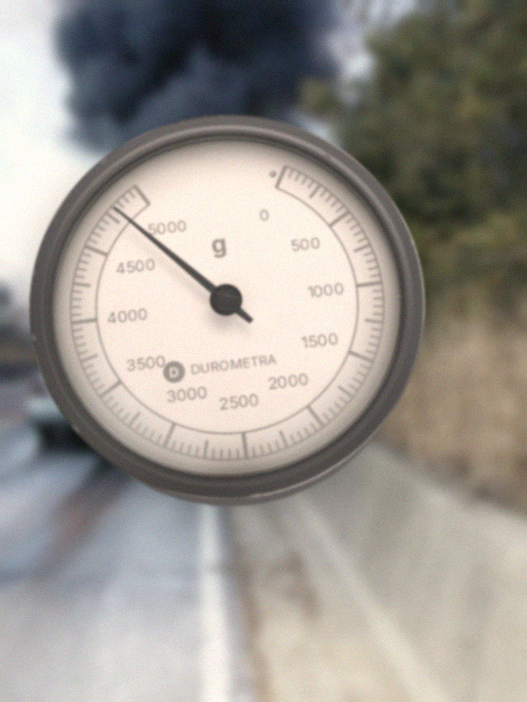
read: 4800 g
